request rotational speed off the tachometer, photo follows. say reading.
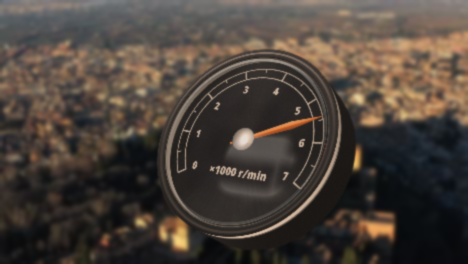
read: 5500 rpm
